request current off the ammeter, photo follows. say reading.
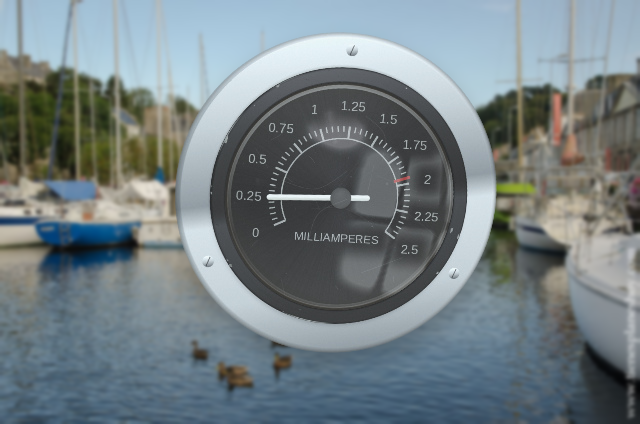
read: 0.25 mA
